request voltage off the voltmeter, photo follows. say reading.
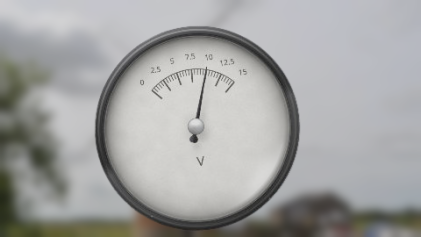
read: 10 V
